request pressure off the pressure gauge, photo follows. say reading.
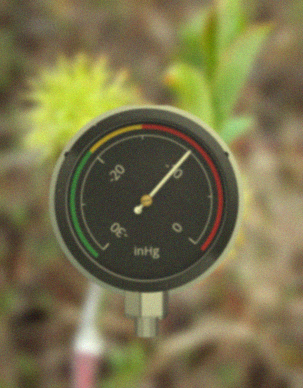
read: -10 inHg
